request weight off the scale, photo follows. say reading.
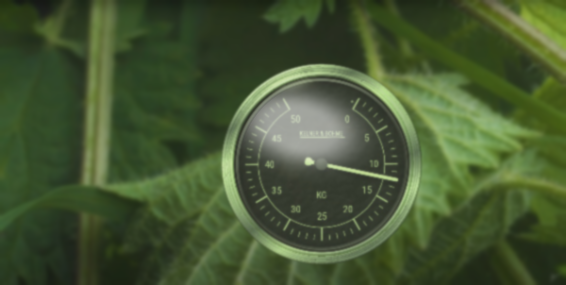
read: 12 kg
